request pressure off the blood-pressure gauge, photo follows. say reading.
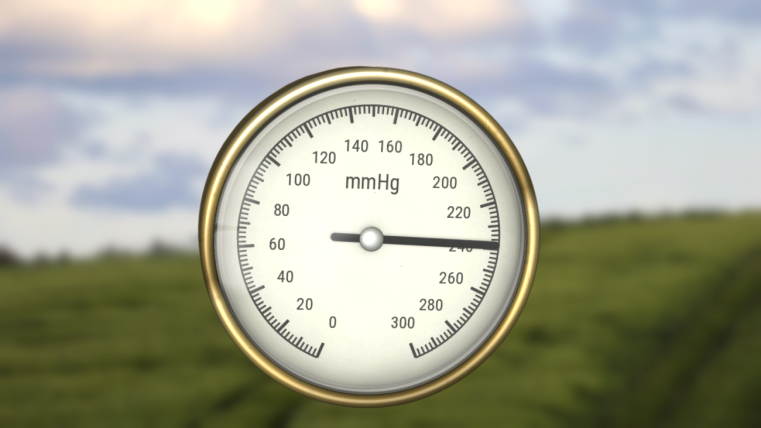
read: 238 mmHg
